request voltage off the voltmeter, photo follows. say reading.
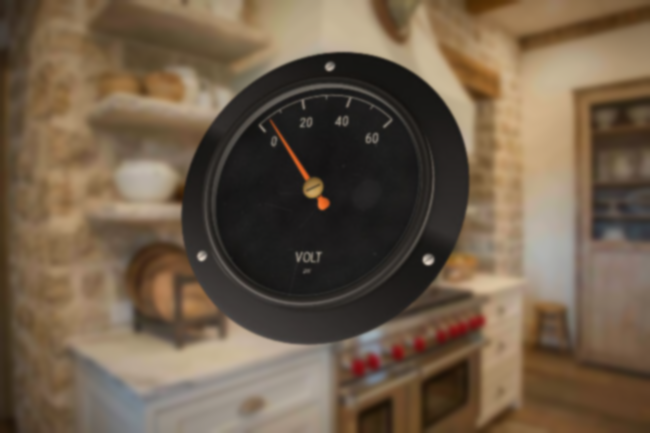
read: 5 V
